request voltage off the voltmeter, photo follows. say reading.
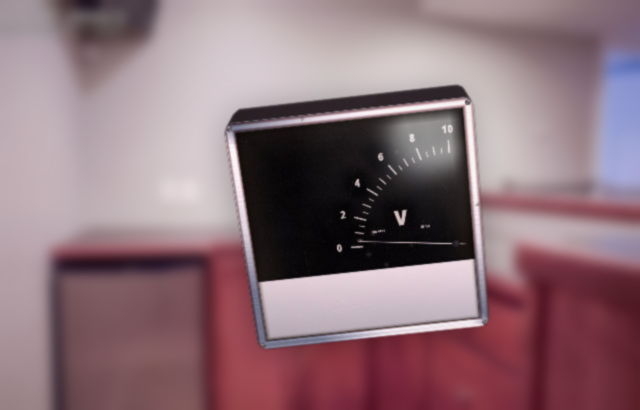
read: 0.5 V
